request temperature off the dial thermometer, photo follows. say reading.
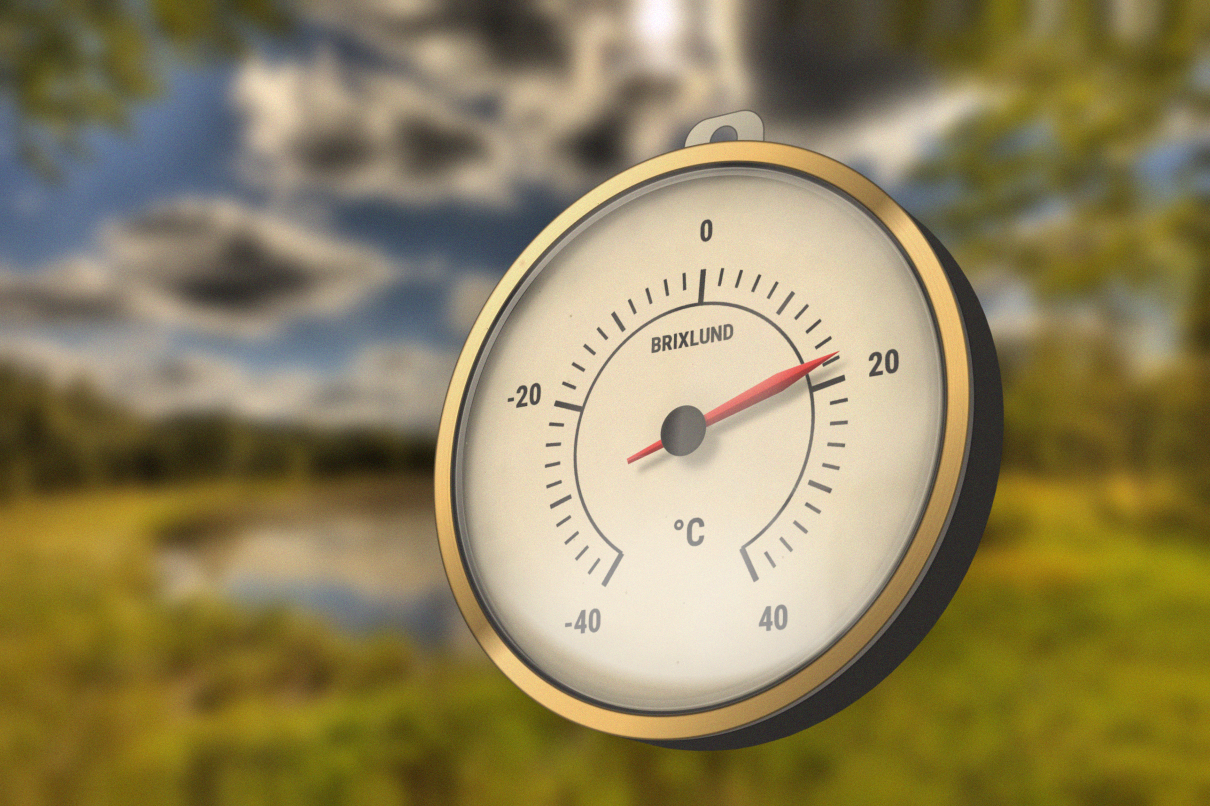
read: 18 °C
